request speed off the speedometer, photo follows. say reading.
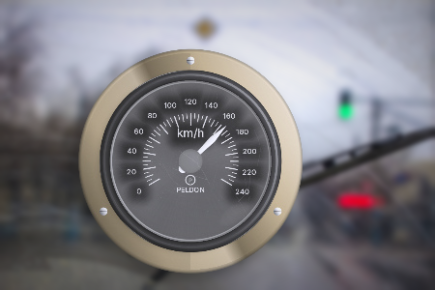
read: 165 km/h
